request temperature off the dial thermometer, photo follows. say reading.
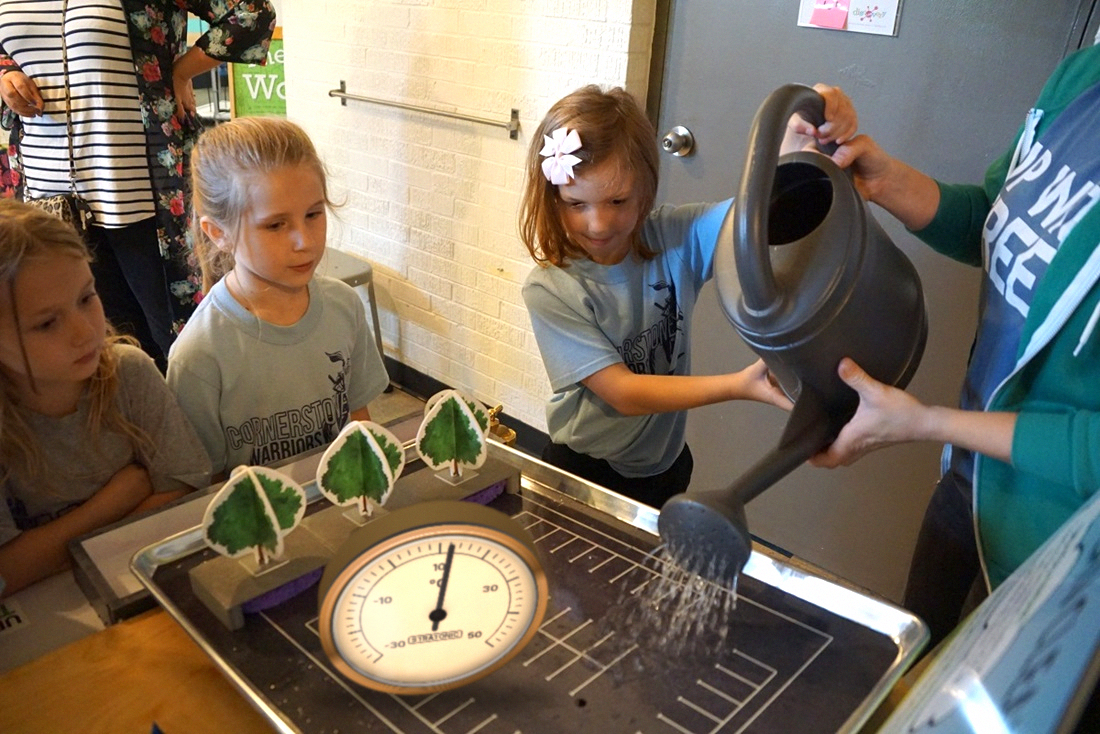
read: 12 °C
